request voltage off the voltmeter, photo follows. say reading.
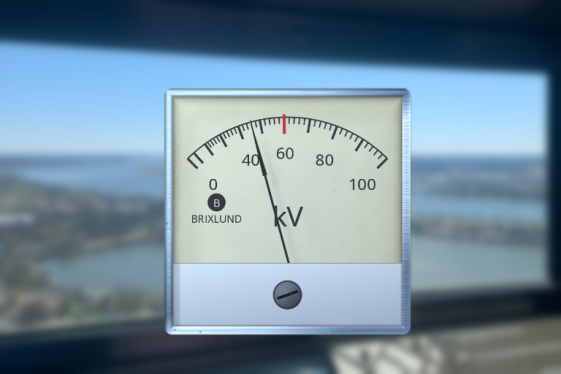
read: 46 kV
